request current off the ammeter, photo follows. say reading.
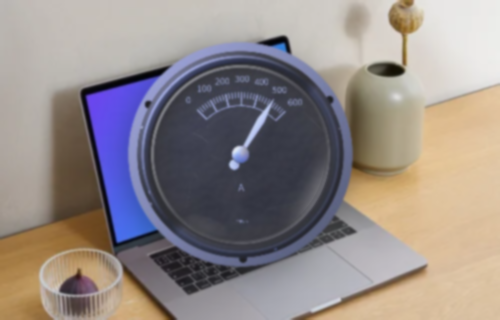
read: 500 A
